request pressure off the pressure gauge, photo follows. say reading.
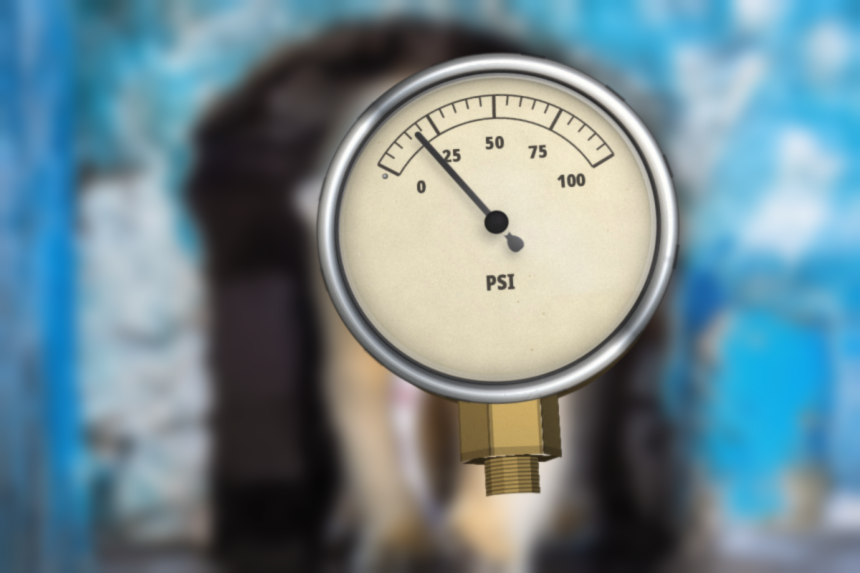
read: 17.5 psi
